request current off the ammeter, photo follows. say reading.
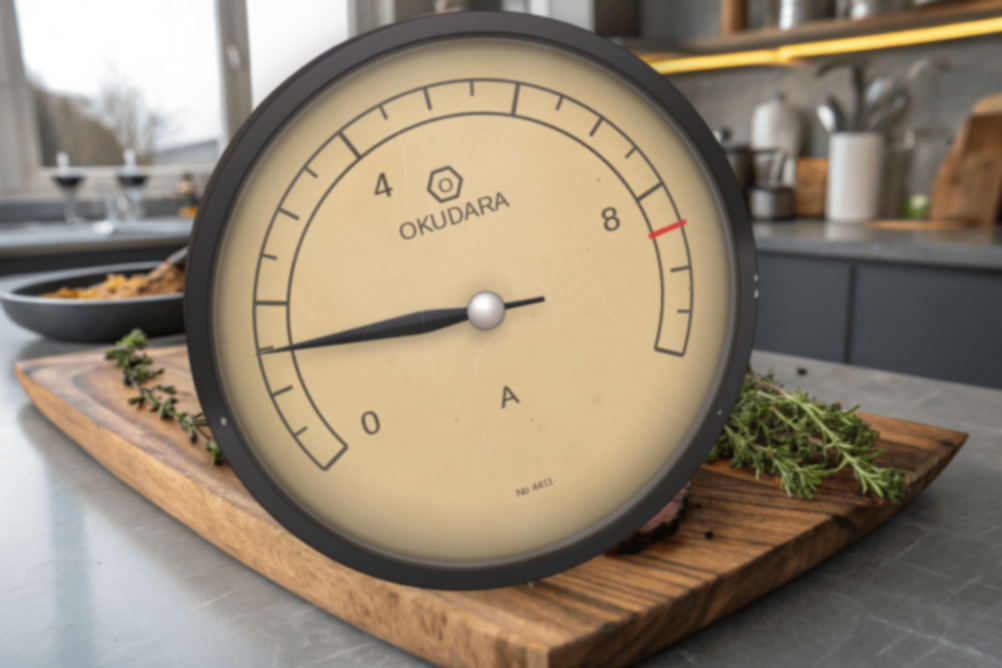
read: 1.5 A
